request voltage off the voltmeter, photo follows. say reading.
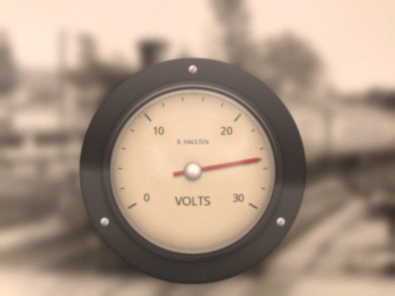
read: 25 V
